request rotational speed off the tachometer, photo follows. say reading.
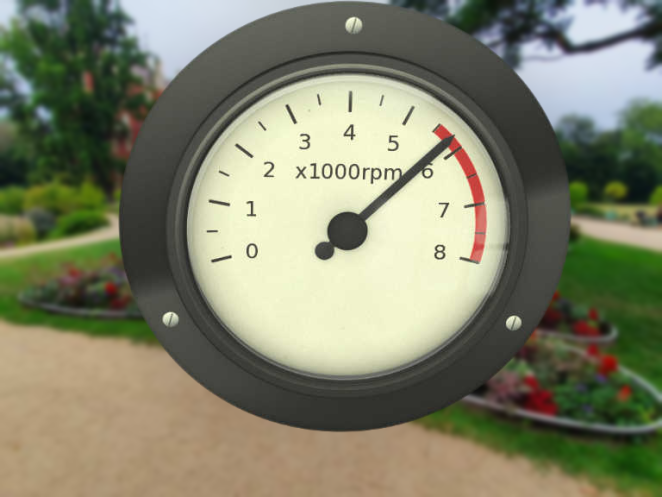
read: 5750 rpm
